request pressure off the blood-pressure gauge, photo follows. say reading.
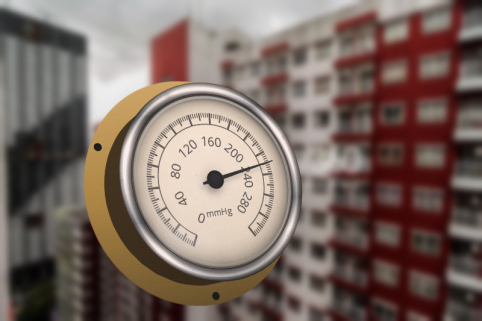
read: 230 mmHg
